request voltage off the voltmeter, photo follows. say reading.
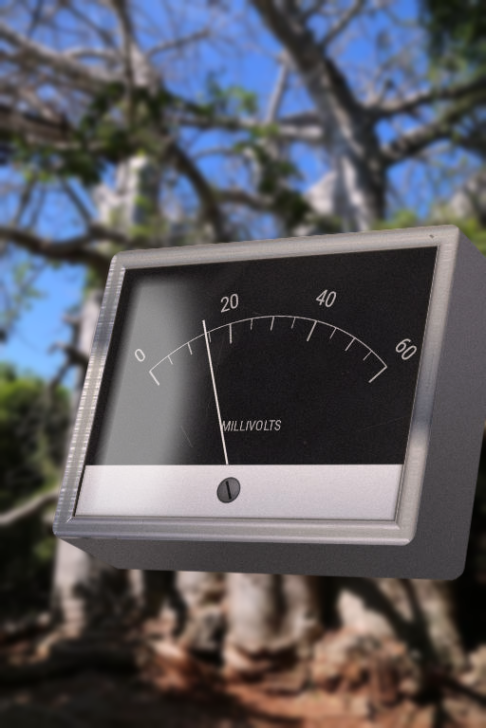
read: 15 mV
